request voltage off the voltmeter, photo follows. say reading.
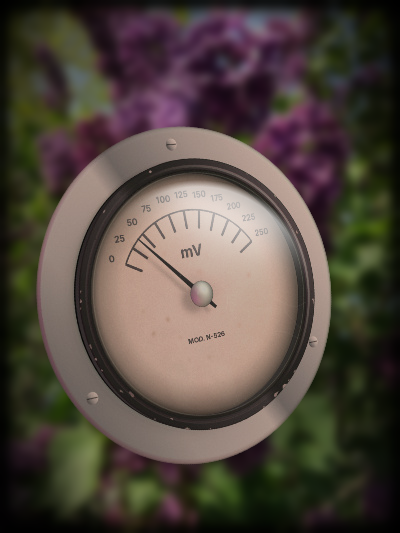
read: 37.5 mV
